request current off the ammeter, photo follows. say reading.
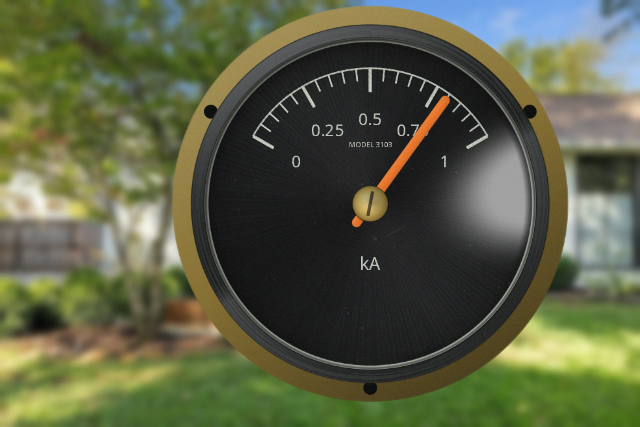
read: 0.8 kA
